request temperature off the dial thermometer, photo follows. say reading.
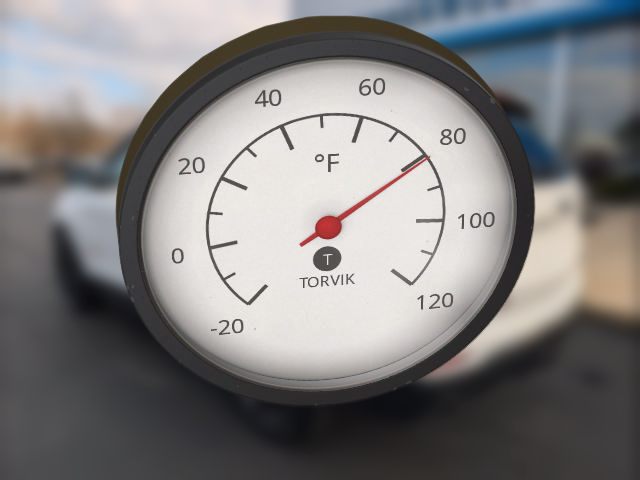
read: 80 °F
